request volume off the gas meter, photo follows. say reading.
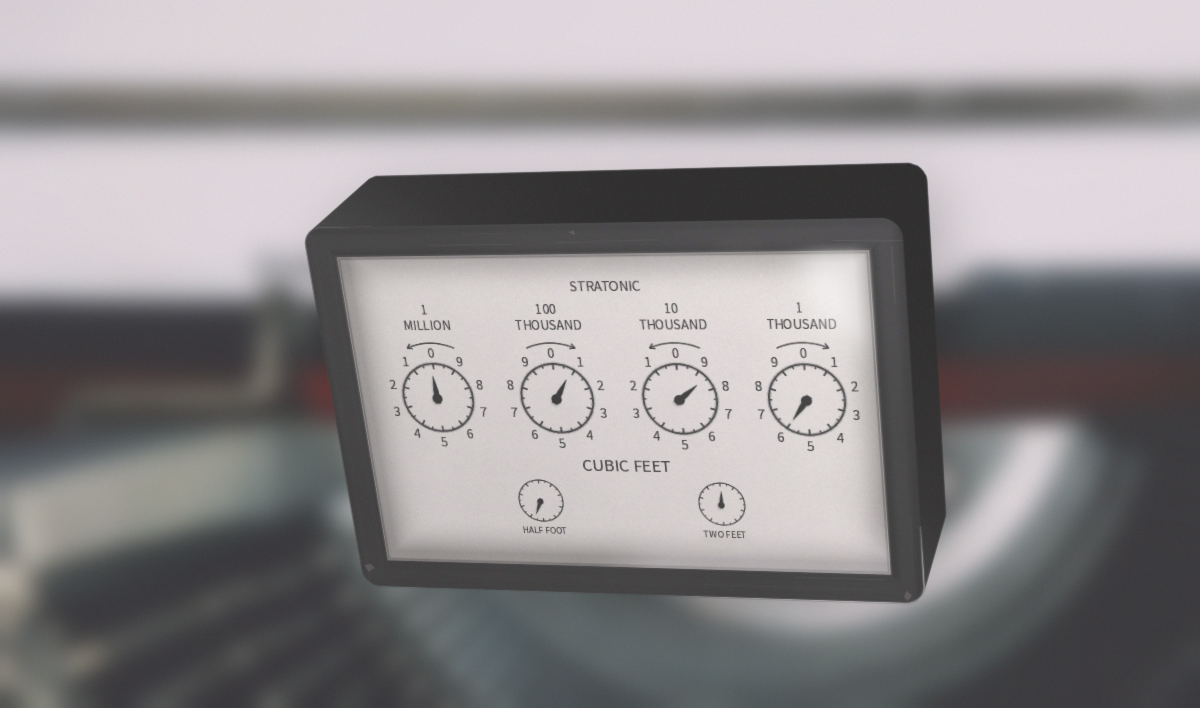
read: 8600 ft³
